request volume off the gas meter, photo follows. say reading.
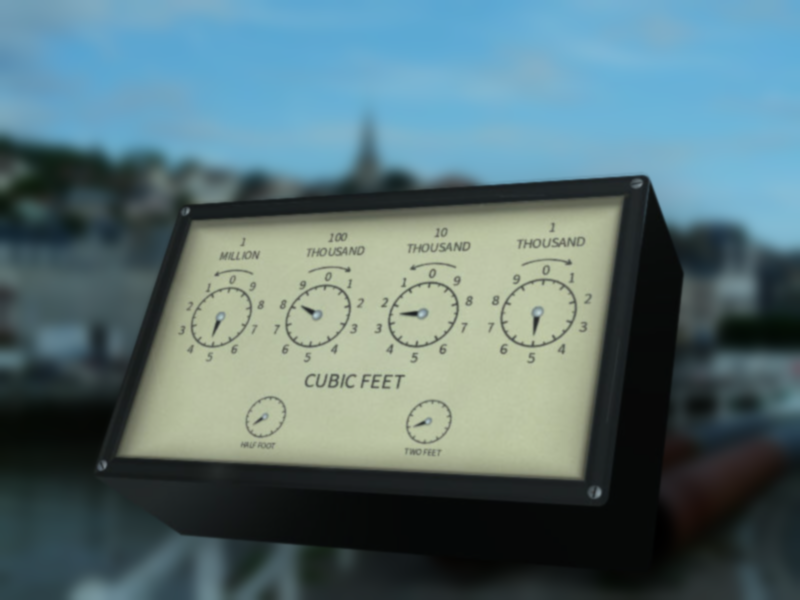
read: 482500 ft³
